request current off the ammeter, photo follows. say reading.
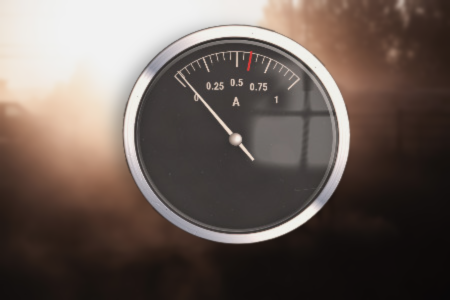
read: 0.05 A
